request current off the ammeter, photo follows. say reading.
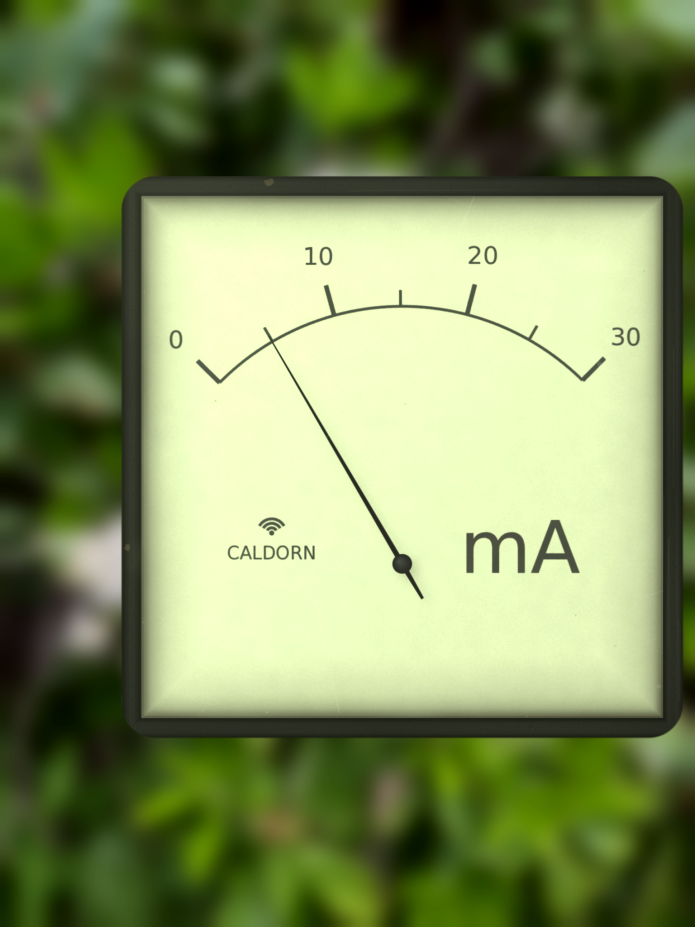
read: 5 mA
